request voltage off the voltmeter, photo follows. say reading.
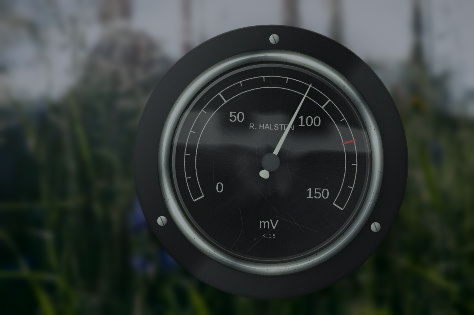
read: 90 mV
